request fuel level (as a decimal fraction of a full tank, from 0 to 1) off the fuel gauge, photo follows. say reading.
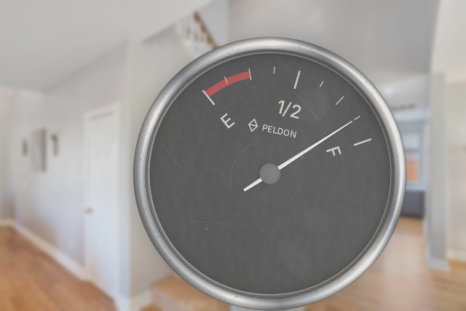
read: 0.875
